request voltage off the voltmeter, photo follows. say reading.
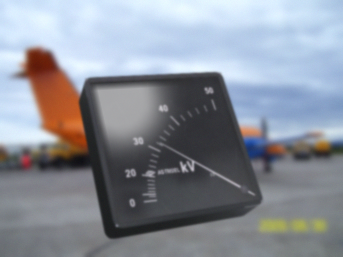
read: 32 kV
